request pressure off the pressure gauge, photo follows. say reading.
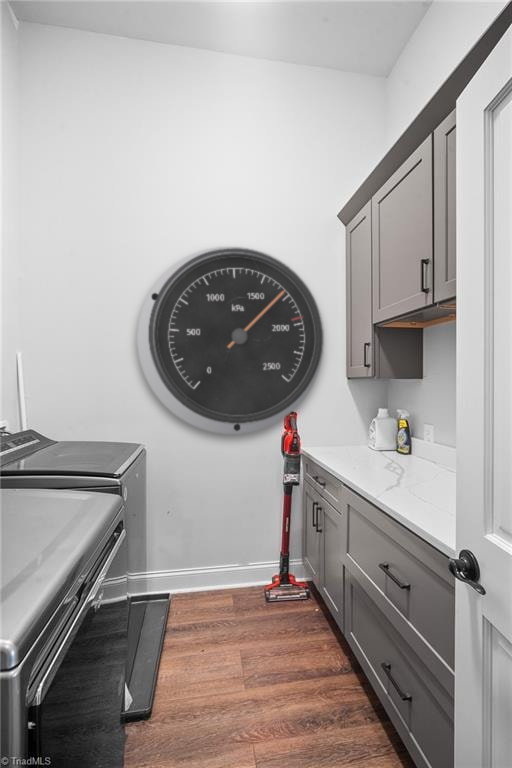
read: 1700 kPa
